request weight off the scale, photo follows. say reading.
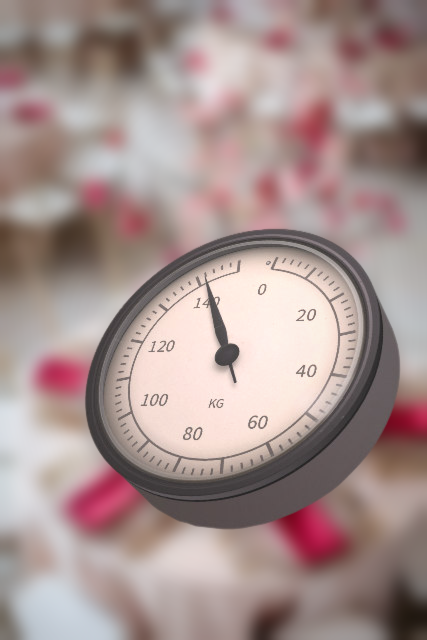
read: 142 kg
